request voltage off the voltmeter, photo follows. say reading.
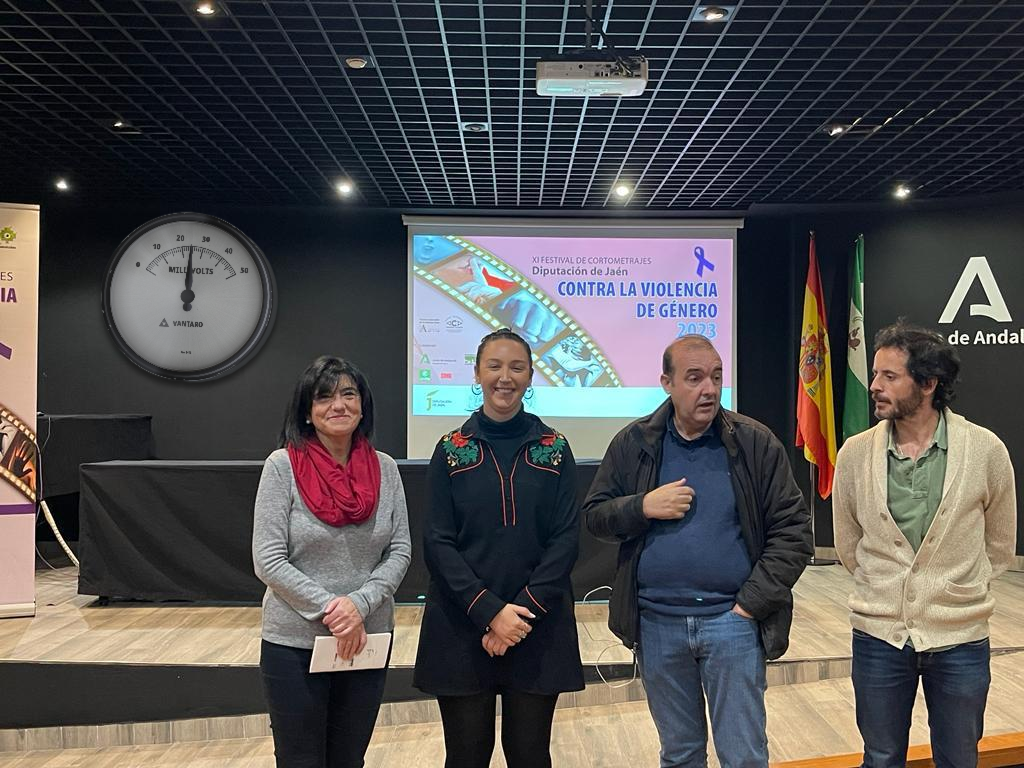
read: 25 mV
